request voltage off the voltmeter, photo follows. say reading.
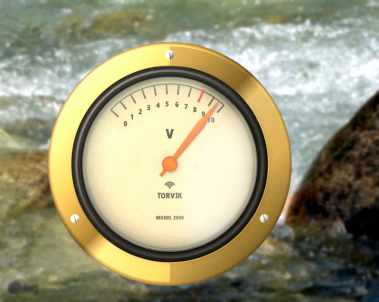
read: 9.5 V
